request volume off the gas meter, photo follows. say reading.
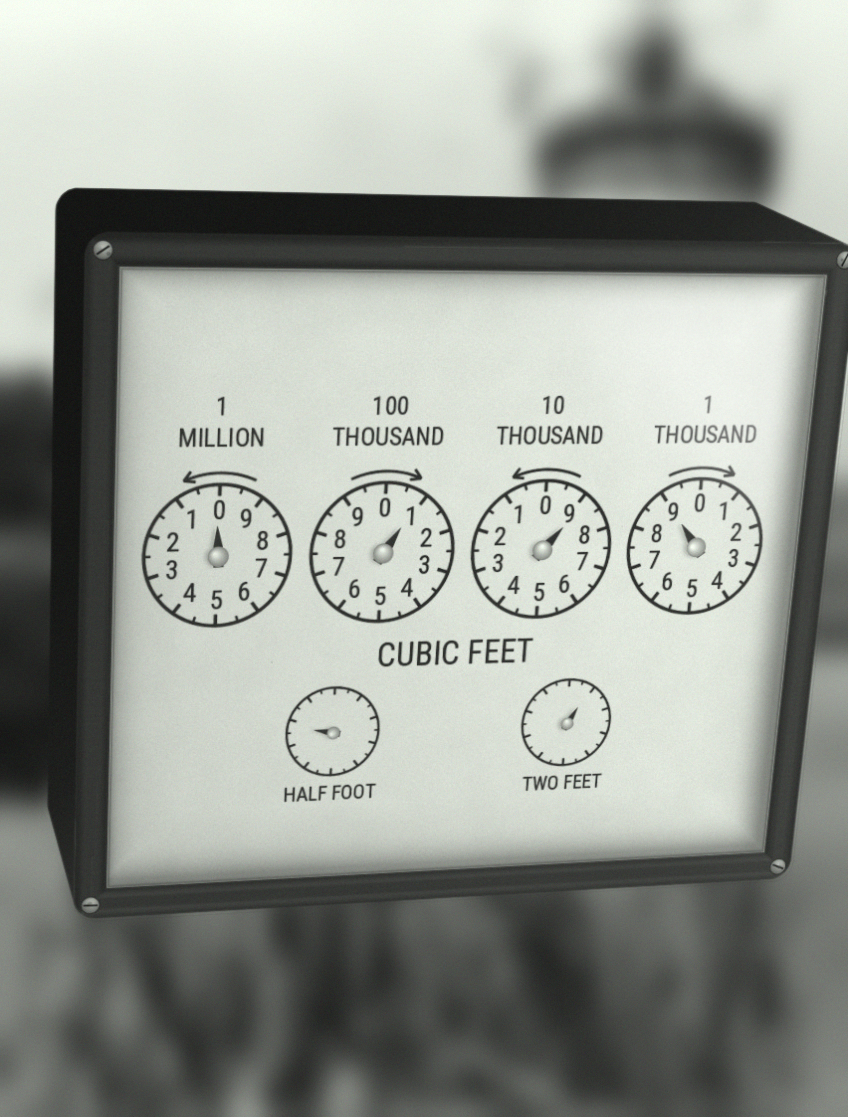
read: 8900 ft³
